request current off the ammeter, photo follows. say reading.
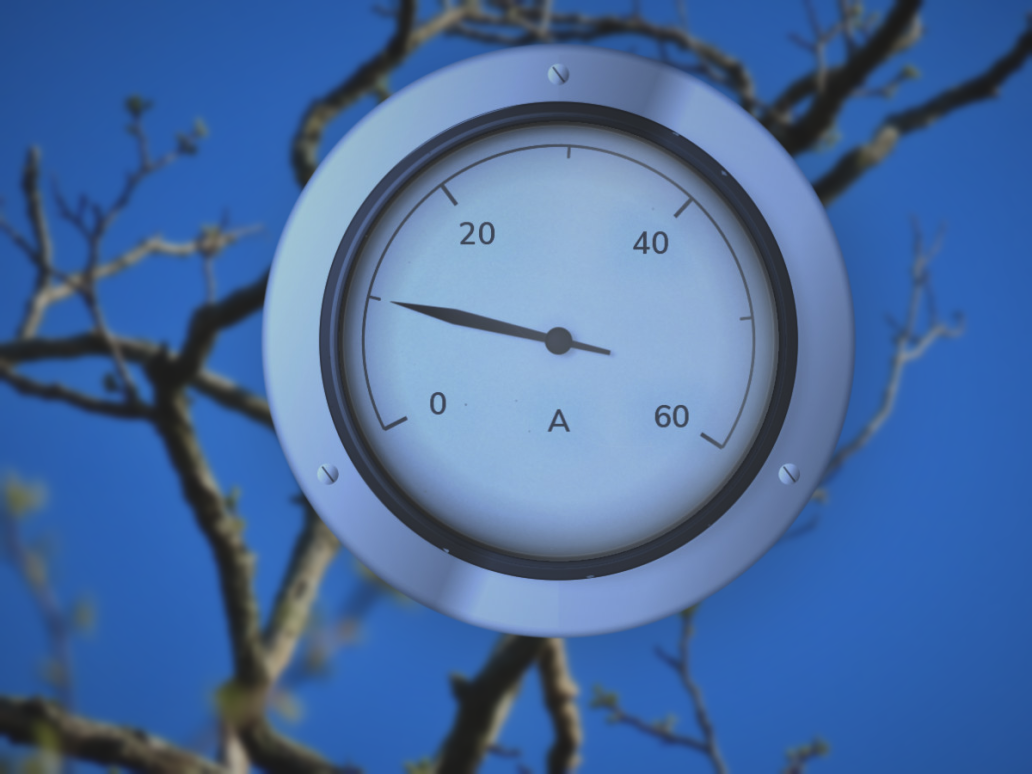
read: 10 A
